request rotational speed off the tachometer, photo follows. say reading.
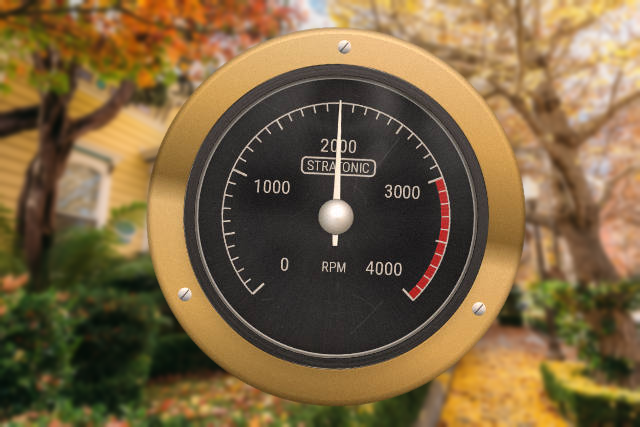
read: 2000 rpm
